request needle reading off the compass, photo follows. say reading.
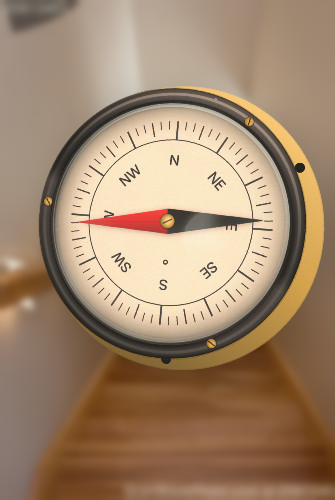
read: 265 °
